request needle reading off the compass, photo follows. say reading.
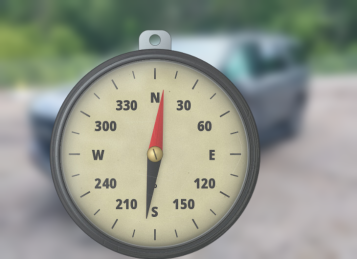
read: 7.5 °
